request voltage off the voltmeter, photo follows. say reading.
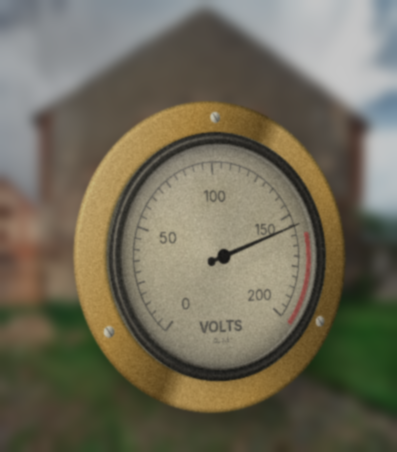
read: 155 V
